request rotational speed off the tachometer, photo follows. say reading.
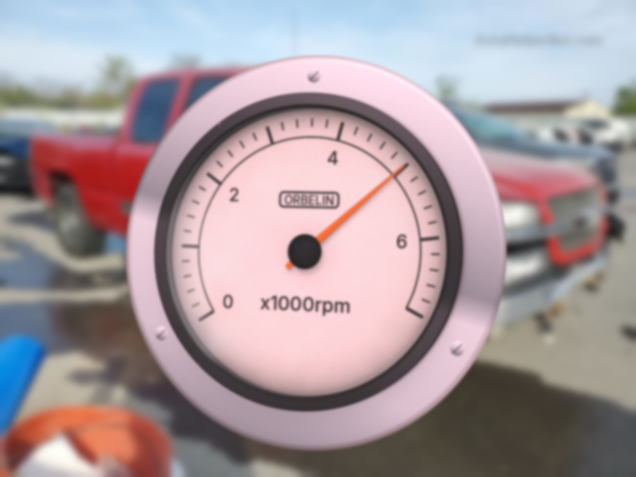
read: 5000 rpm
